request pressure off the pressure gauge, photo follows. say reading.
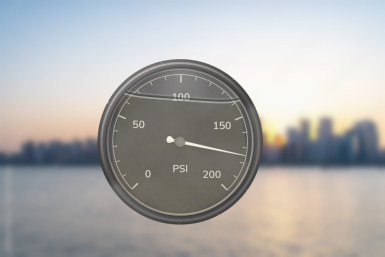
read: 175 psi
